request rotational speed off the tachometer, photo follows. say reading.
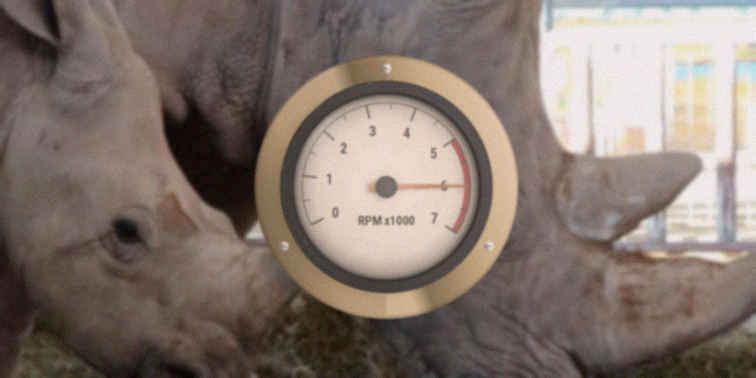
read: 6000 rpm
